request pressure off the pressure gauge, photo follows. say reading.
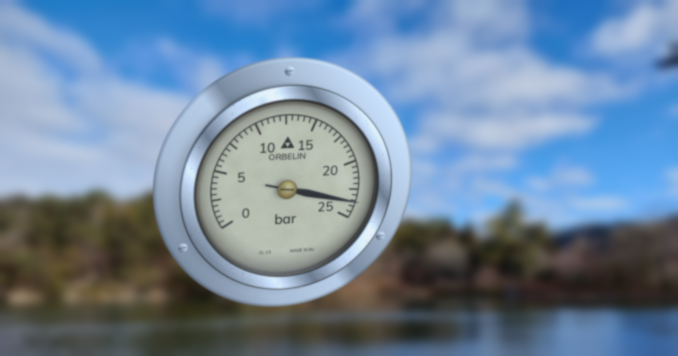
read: 23.5 bar
